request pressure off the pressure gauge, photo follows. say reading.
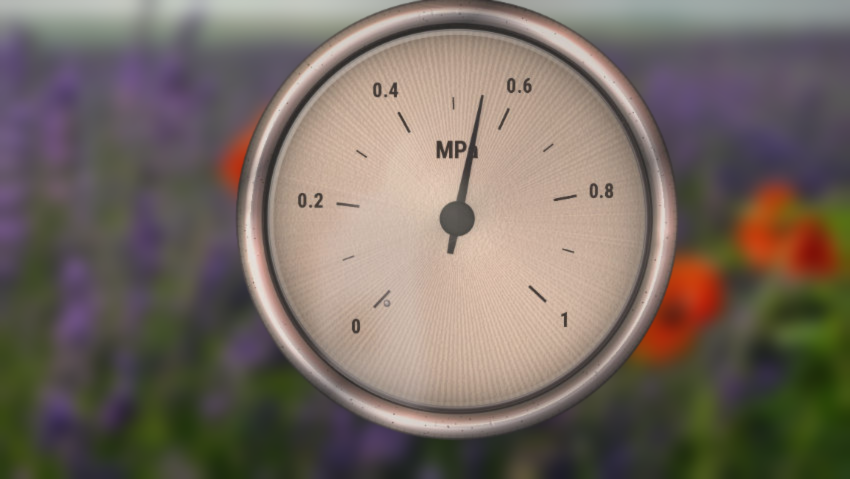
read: 0.55 MPa
